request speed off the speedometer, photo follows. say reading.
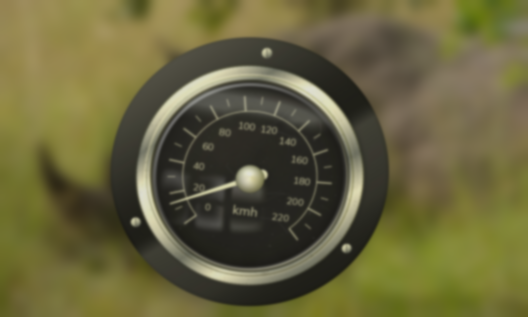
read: 15 km/h
